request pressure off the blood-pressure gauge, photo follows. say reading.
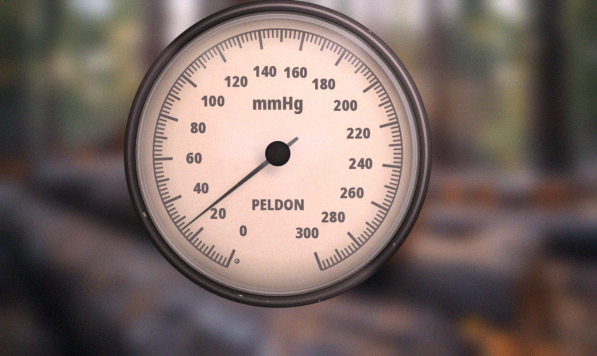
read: 26 mmHg
